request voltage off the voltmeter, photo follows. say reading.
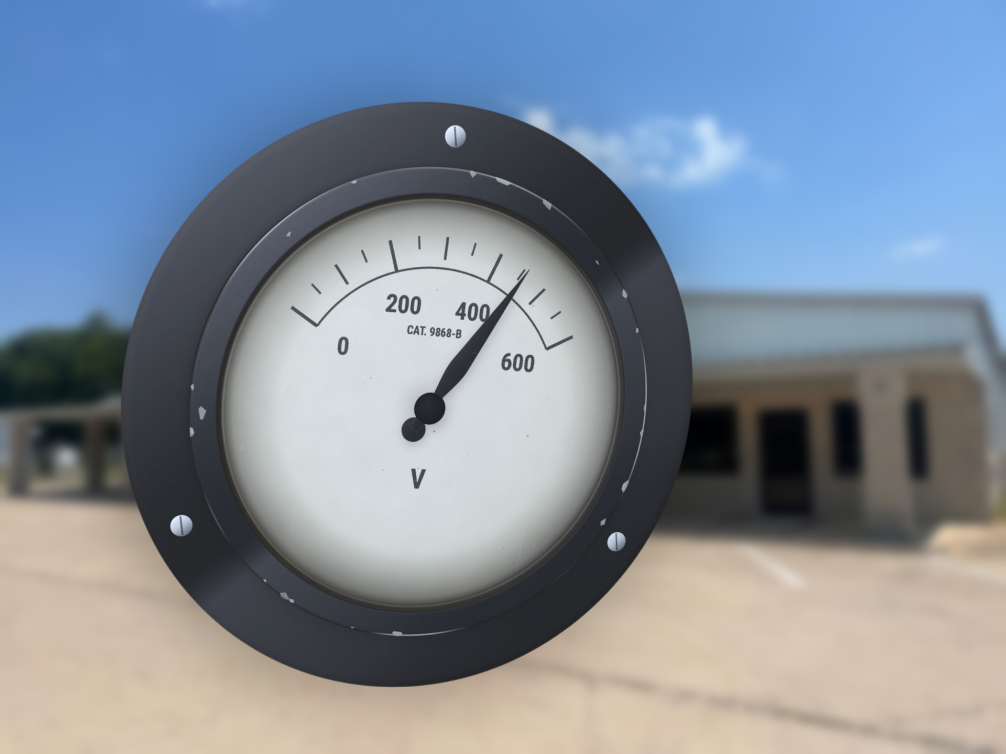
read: 450 V
